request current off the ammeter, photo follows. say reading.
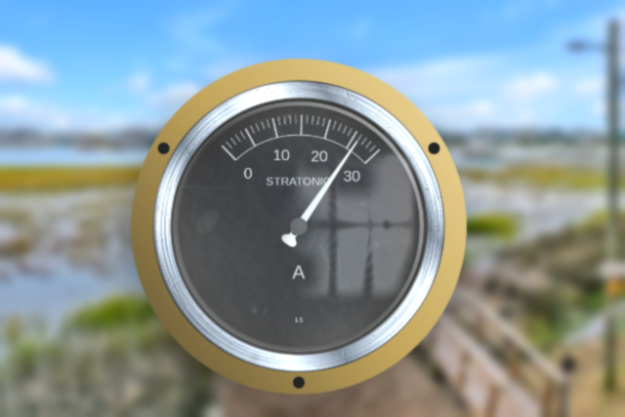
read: 26 A
